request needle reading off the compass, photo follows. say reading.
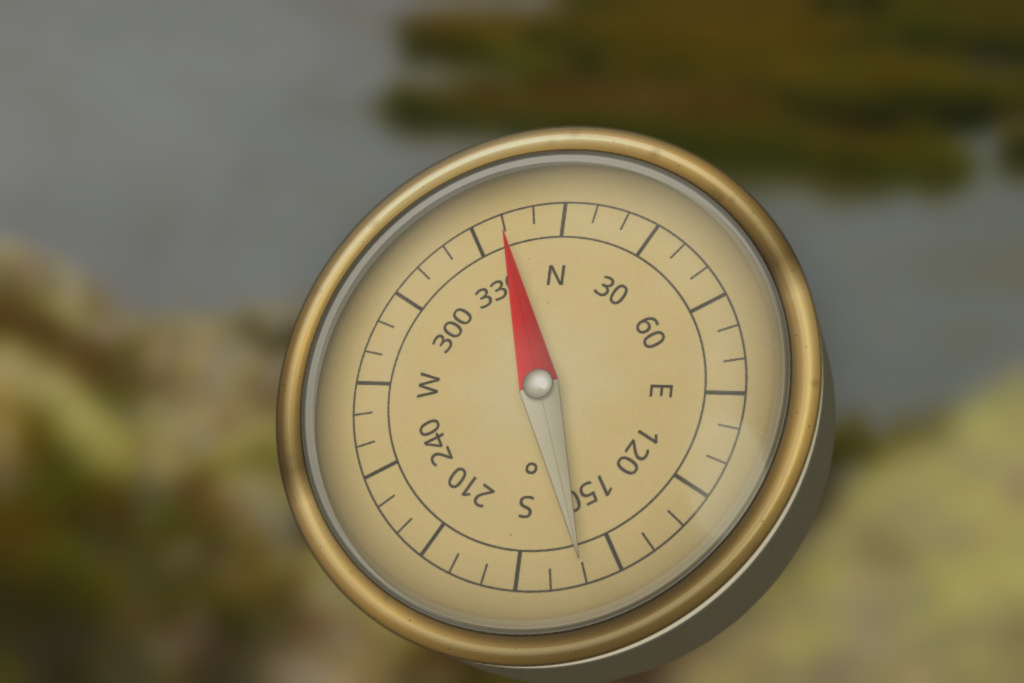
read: 340 °
